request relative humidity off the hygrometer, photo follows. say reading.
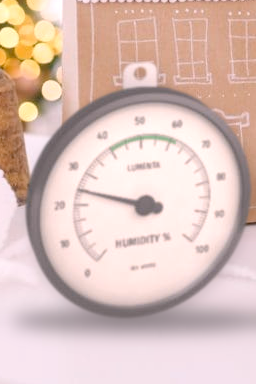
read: 25 %
